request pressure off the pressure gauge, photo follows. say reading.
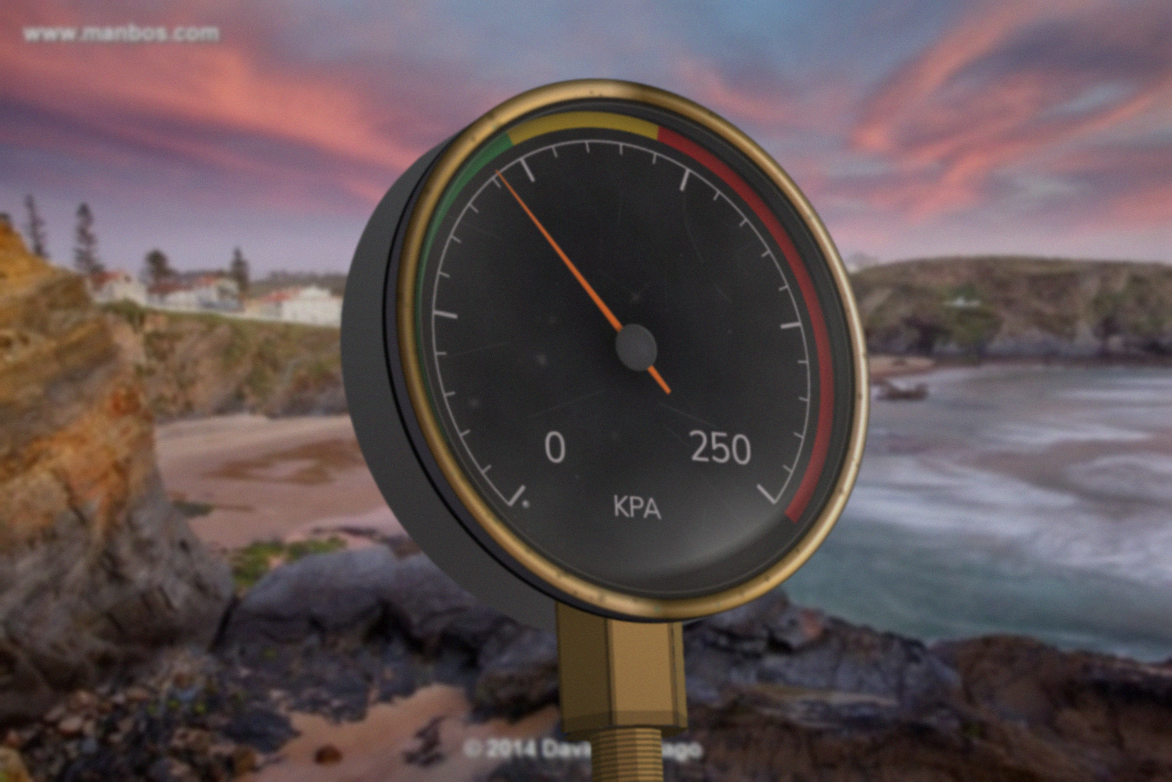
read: 90 kPa
